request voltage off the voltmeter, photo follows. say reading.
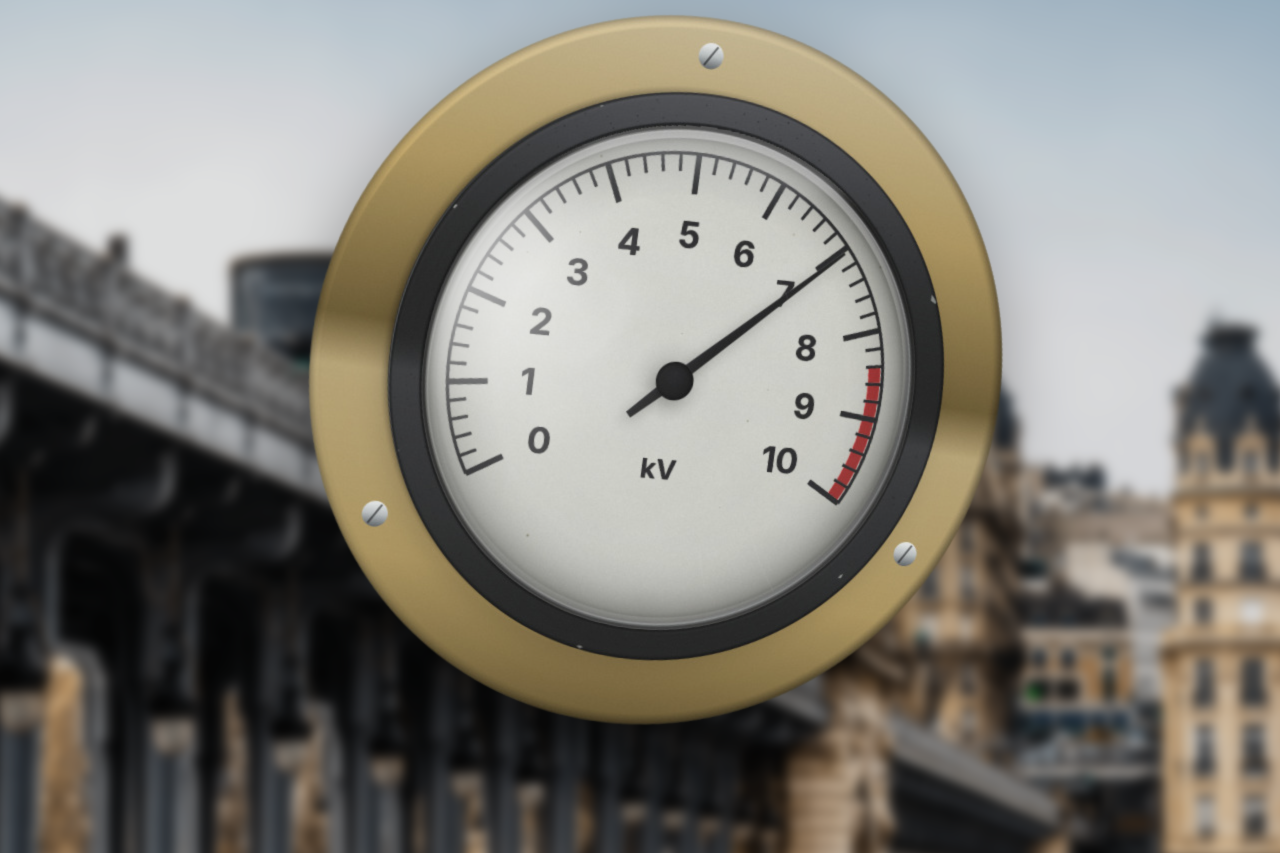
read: 7 kV
